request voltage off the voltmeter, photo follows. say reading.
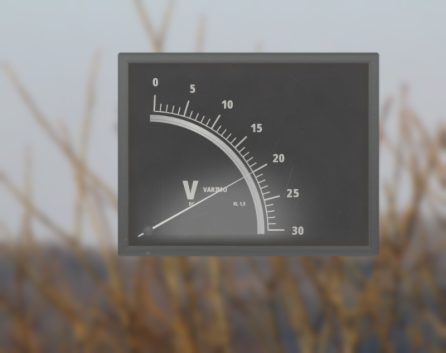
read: 20 V
